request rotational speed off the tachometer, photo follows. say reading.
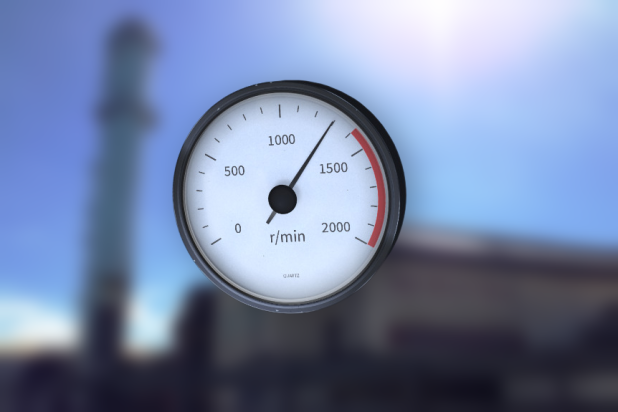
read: 1300 rpm
